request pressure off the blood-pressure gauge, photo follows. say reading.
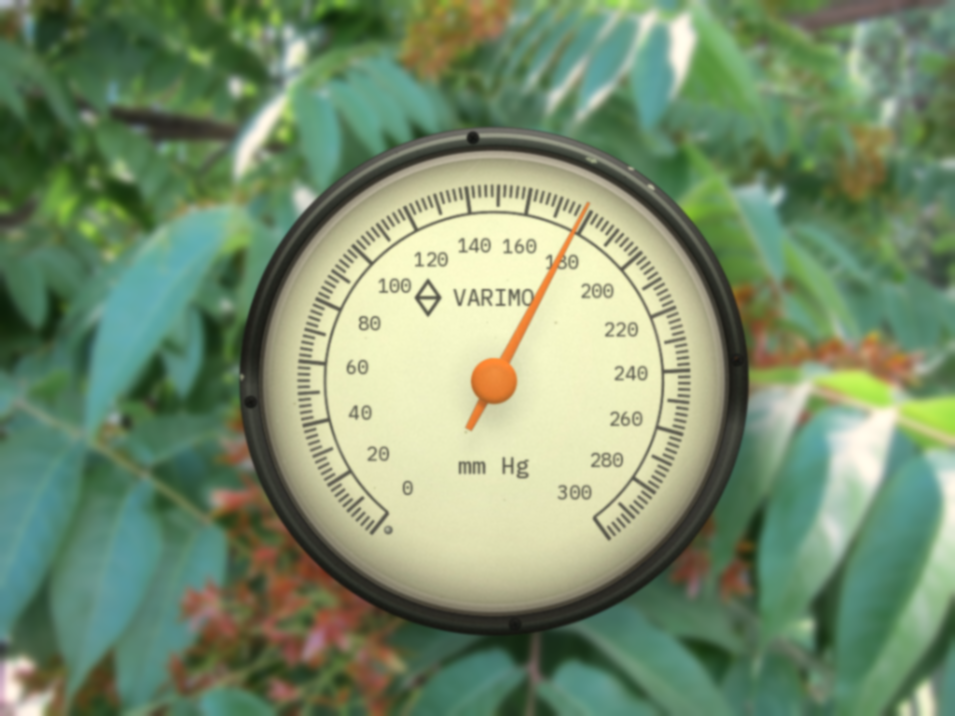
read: 178 mmHg
